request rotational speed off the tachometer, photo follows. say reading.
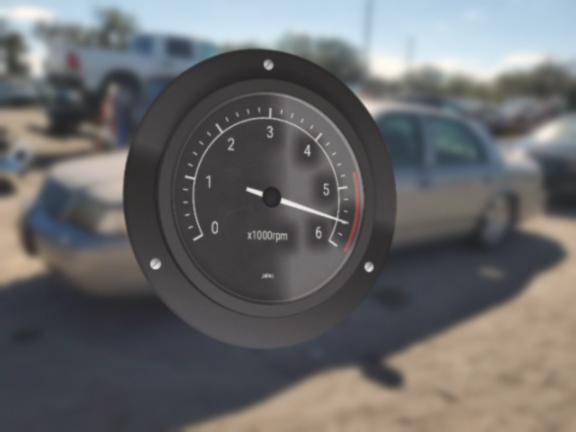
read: 5600 rpm
